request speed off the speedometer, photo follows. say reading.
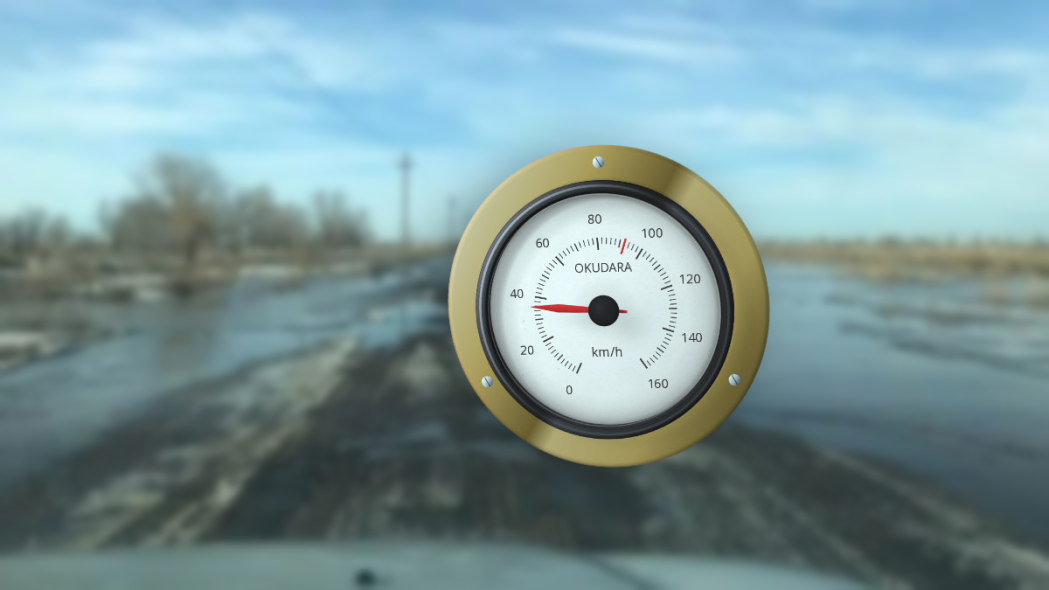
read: 36 km/h
